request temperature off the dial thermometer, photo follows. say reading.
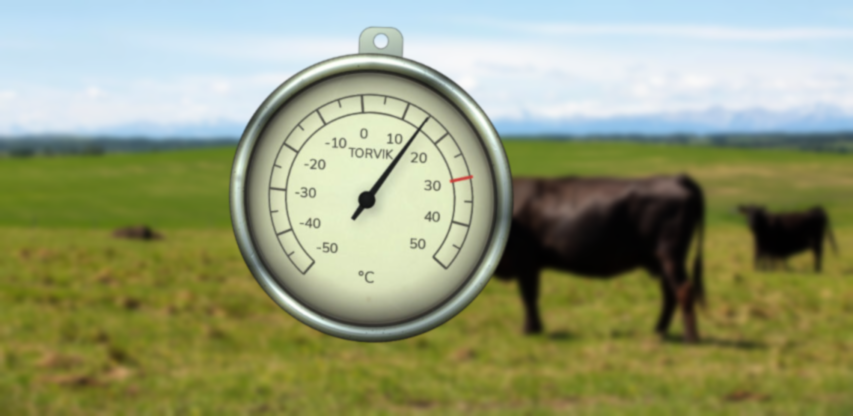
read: 15 °C
